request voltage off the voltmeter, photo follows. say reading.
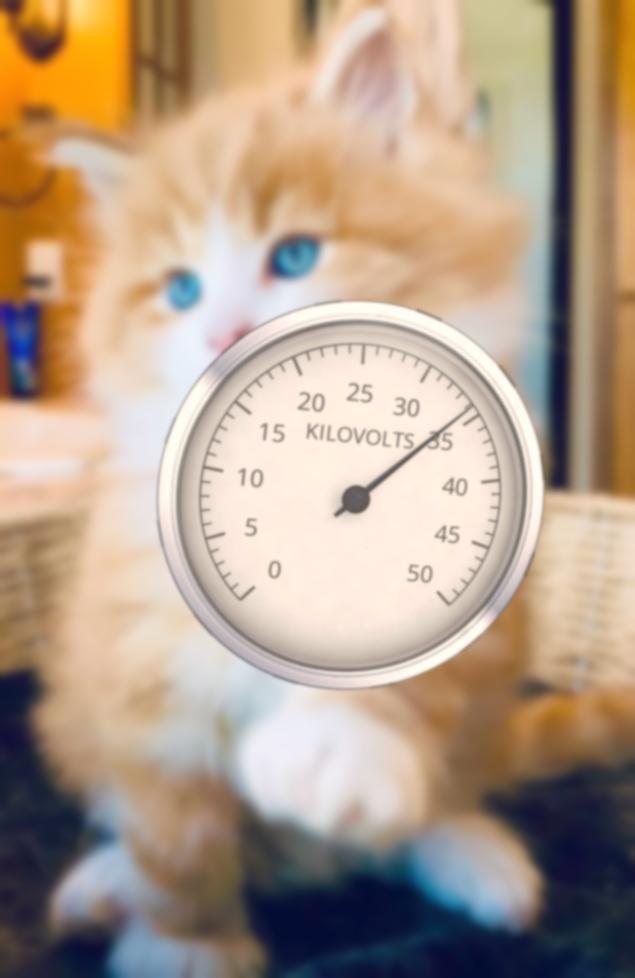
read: 34 kV
